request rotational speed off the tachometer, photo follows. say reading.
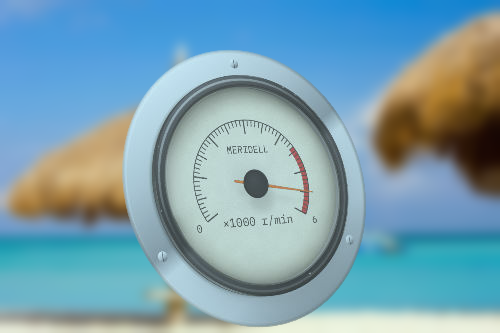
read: 5500 rpm
